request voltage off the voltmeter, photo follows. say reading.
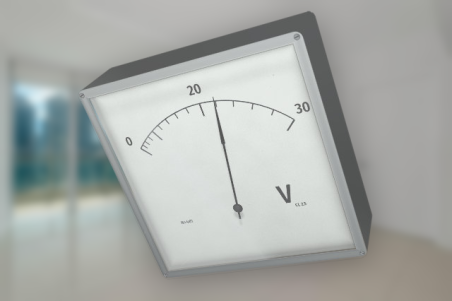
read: 22 V
